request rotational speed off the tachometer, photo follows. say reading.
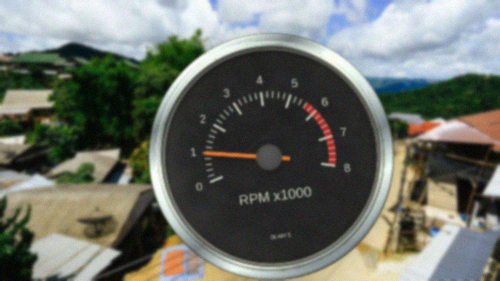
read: 1000 rpm
